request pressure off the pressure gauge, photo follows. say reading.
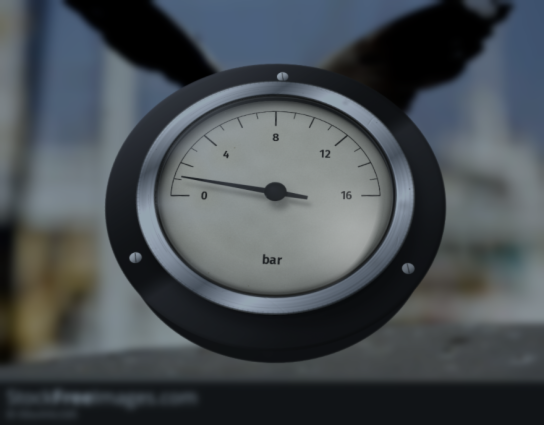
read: 1 bar
